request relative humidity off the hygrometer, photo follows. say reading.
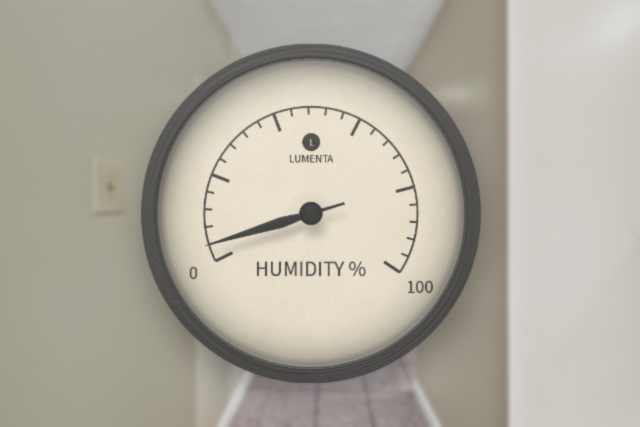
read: 4 %
